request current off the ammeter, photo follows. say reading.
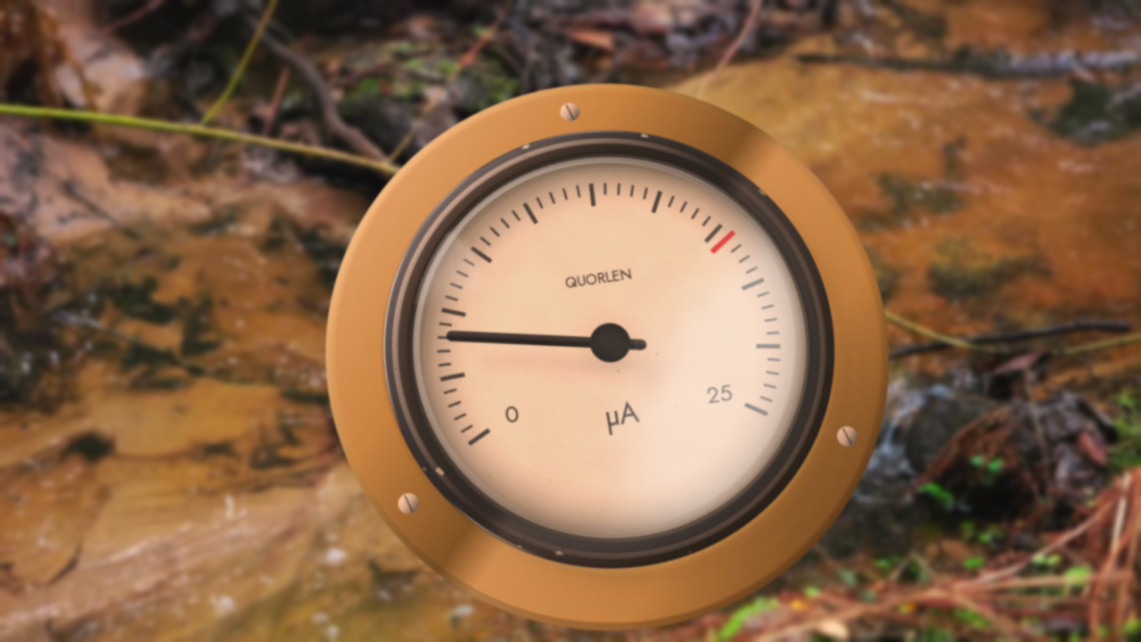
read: 4 µA
